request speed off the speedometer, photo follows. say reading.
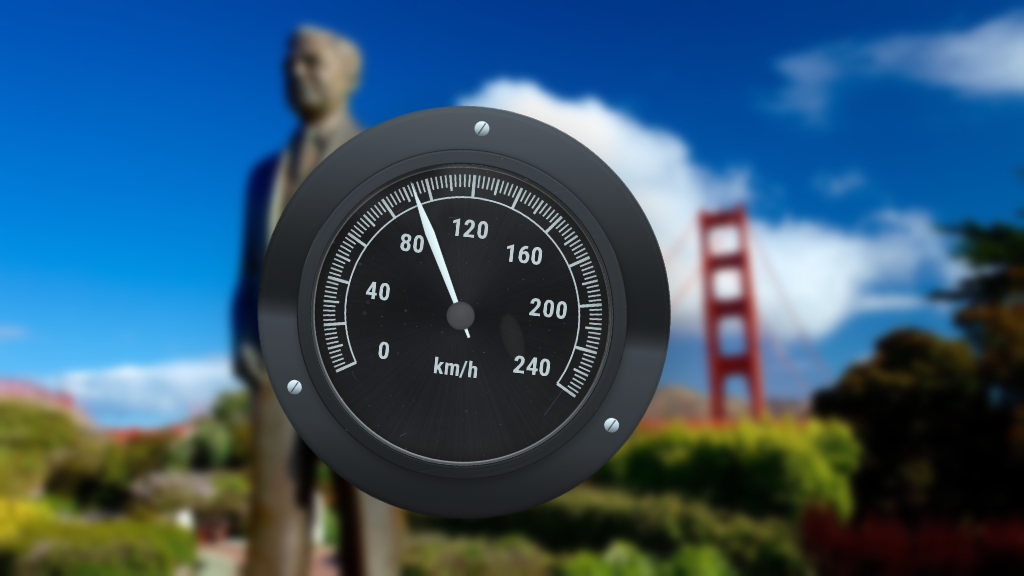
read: 94 km/h
